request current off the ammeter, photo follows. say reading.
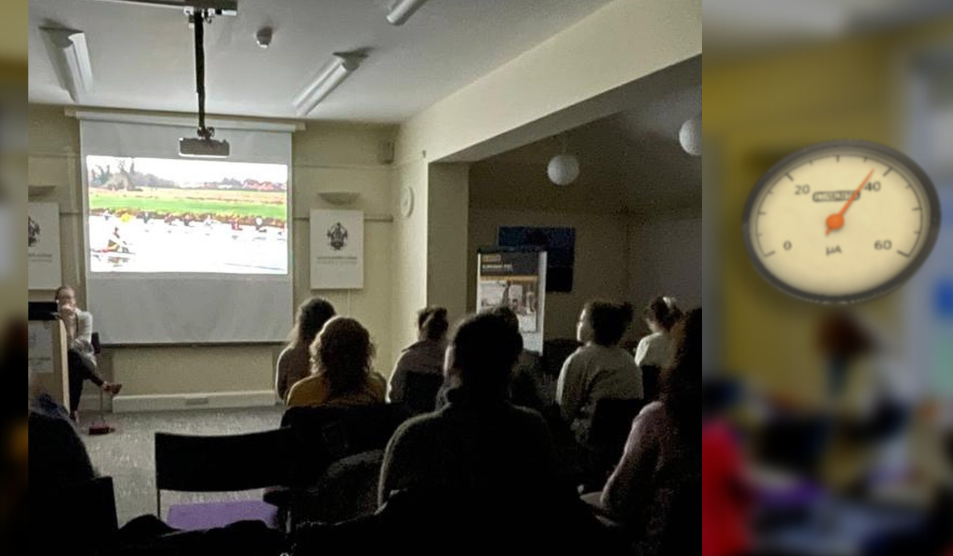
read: 37.5 µA
